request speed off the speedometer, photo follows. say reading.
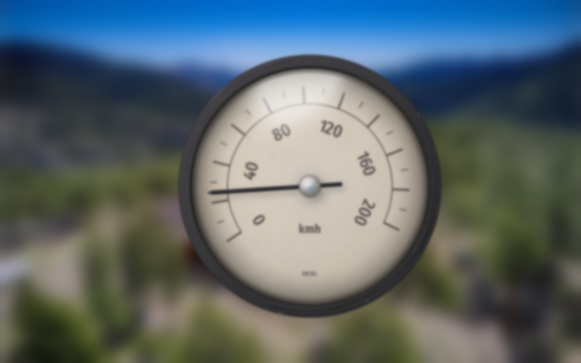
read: 25 km/h
